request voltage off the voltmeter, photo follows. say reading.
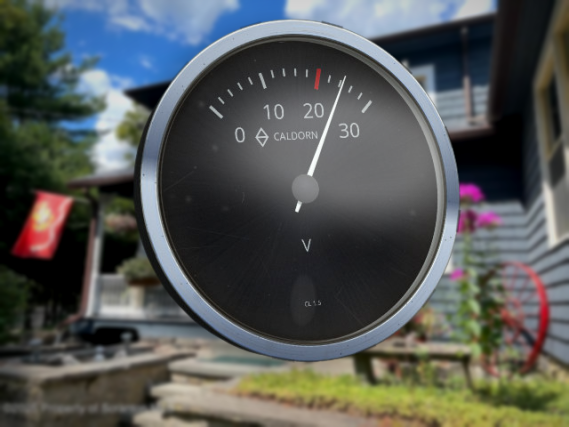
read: 24 V
